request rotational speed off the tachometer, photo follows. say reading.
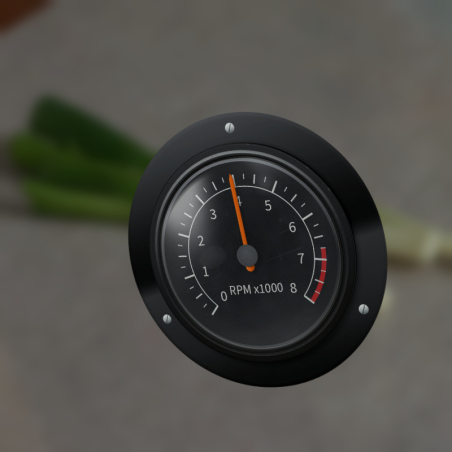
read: 4000 rpm
